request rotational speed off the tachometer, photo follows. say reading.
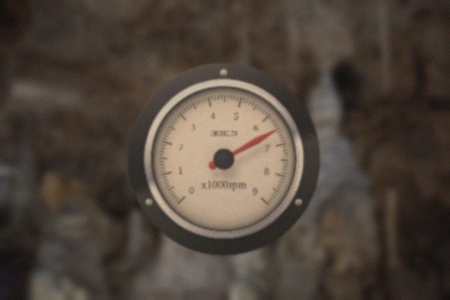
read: 6500 rpm
